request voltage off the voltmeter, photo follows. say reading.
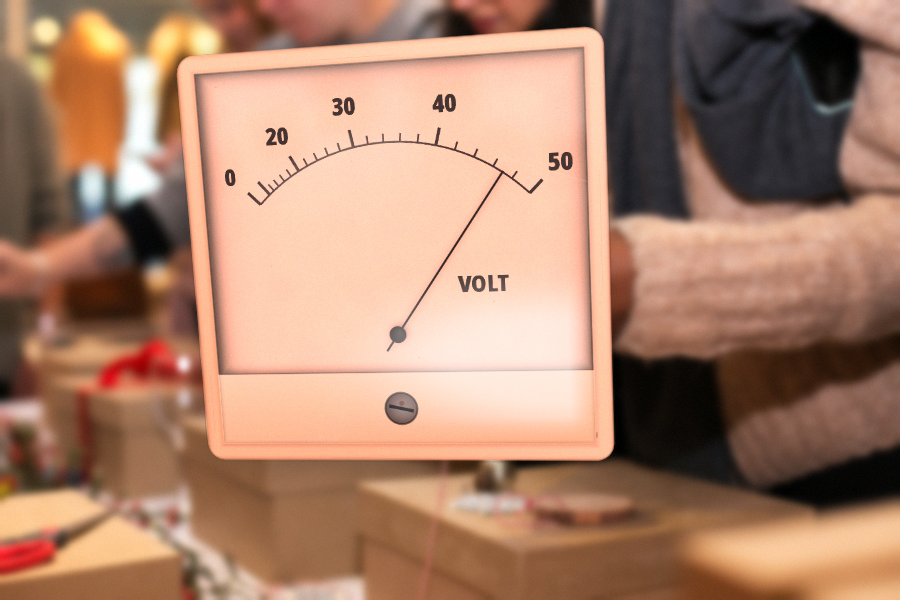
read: 47 V
